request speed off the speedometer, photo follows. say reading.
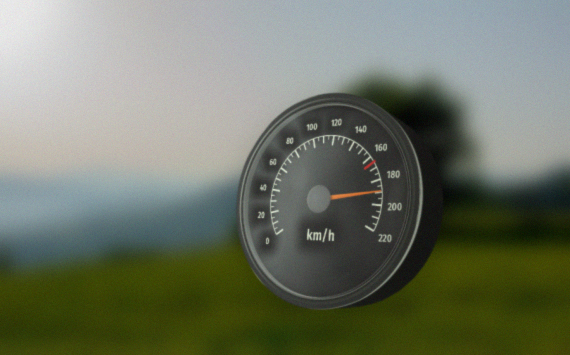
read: 190 km/h
